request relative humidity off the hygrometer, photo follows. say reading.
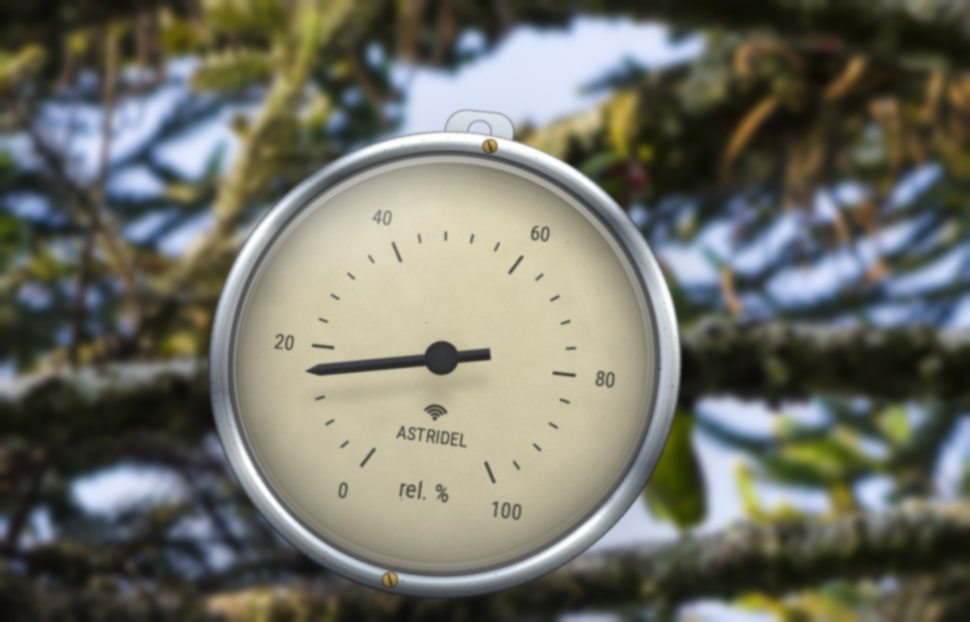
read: 16 %
